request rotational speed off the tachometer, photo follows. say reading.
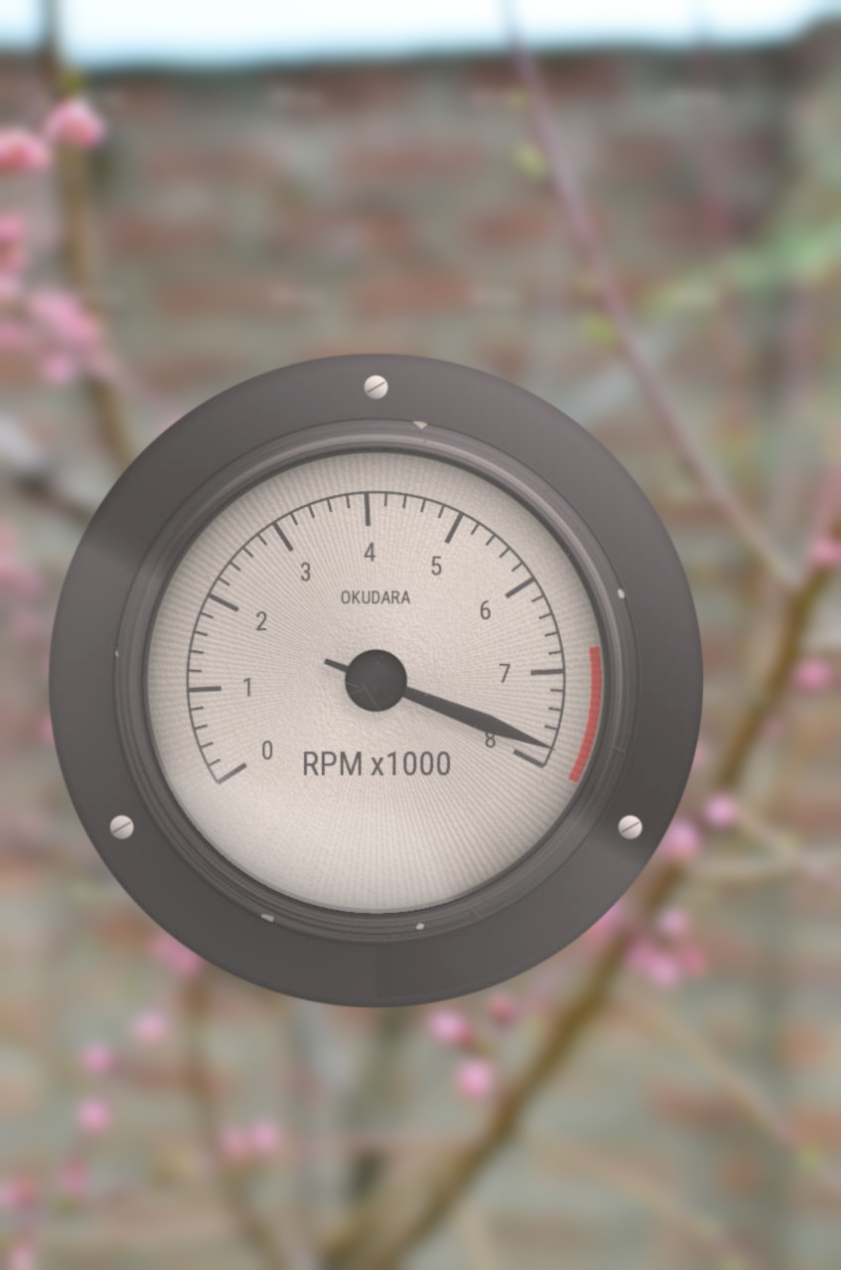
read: 7800 rpm
